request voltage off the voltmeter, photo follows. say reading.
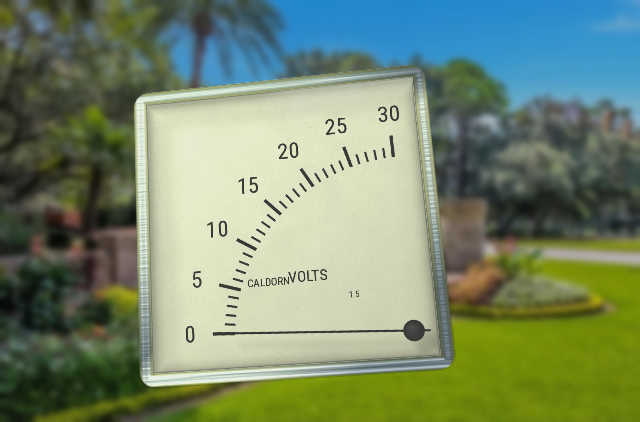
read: 0 V
